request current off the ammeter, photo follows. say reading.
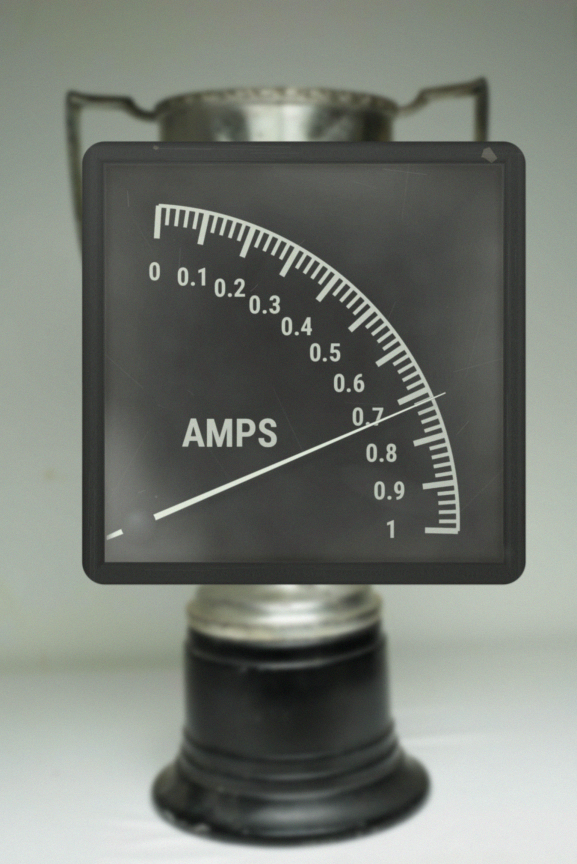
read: 0.72 A
